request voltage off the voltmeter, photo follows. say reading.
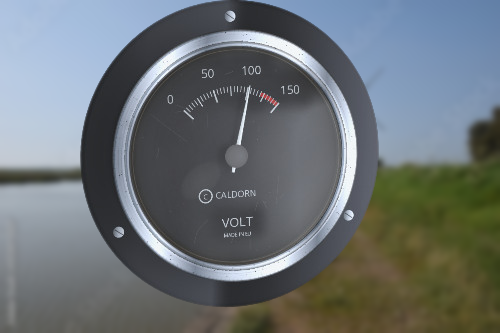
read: 100 V
